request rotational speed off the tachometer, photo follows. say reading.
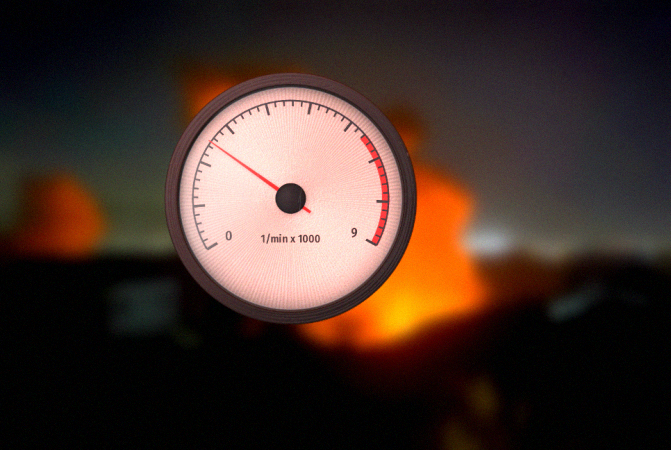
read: 2500 rpm
